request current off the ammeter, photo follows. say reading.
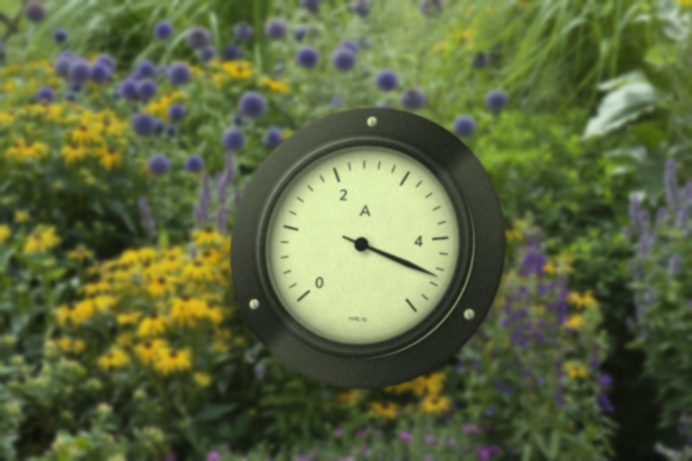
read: 4.5 A
